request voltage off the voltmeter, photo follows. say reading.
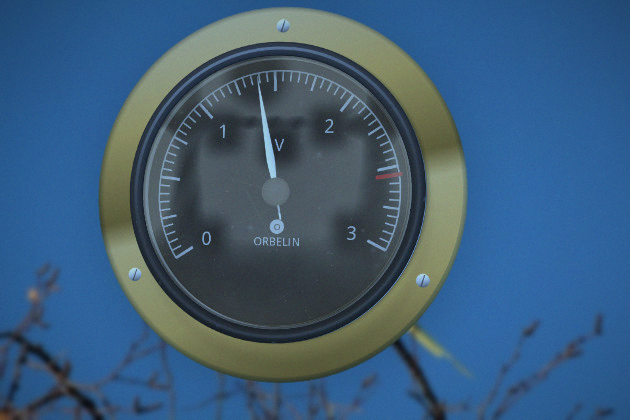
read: 1.4 V
